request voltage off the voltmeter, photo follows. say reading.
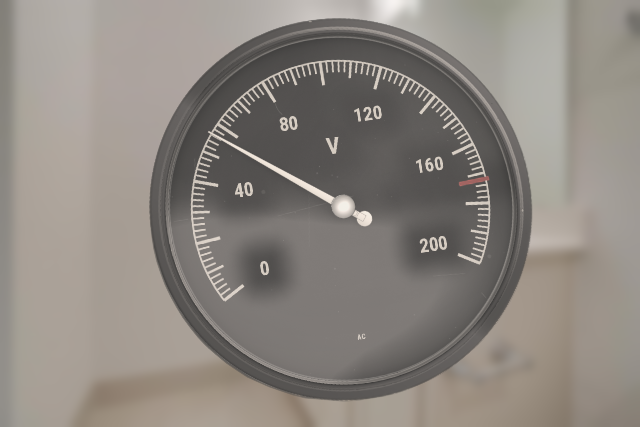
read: 56 V
